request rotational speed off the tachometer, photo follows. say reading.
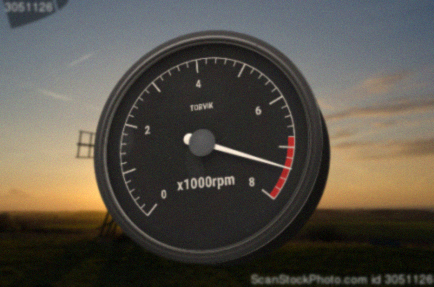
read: 7400 rpm
